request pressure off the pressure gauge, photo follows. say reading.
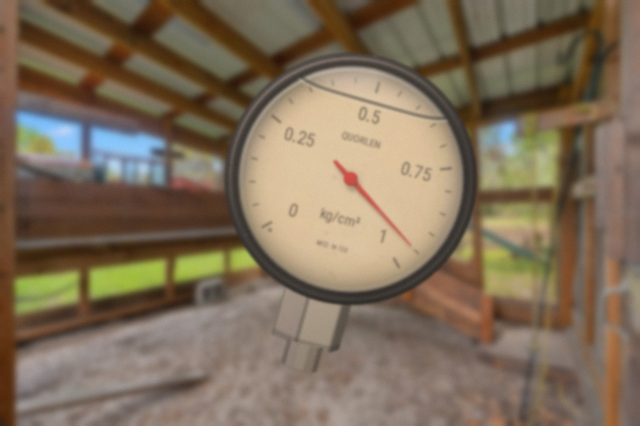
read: 0.95 kg/cm²
